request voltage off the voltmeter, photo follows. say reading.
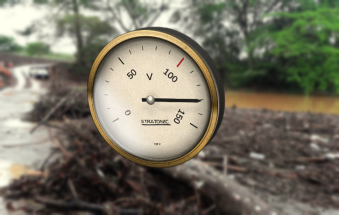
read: 130 V
